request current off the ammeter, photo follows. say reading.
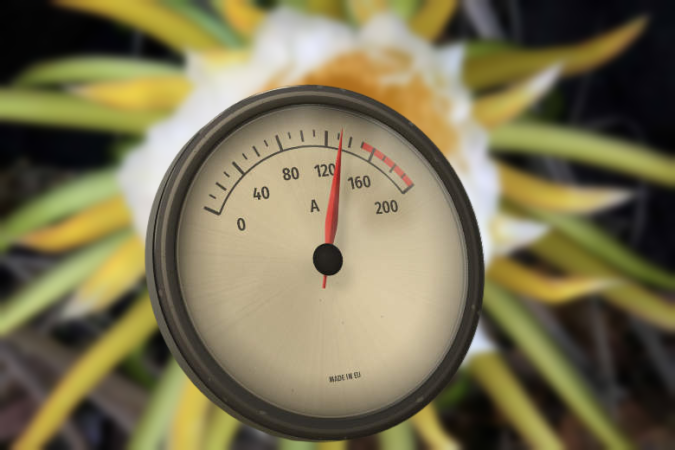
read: 130 A
